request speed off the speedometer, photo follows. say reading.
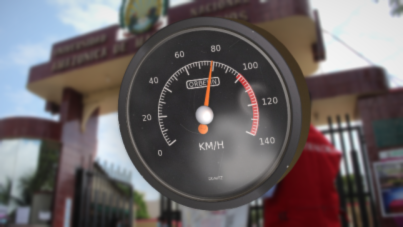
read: 80 km/h
